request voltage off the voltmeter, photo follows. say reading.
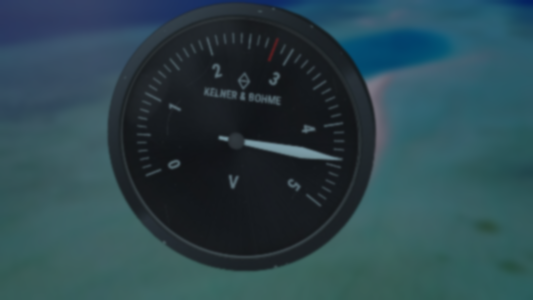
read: 4.4 V
